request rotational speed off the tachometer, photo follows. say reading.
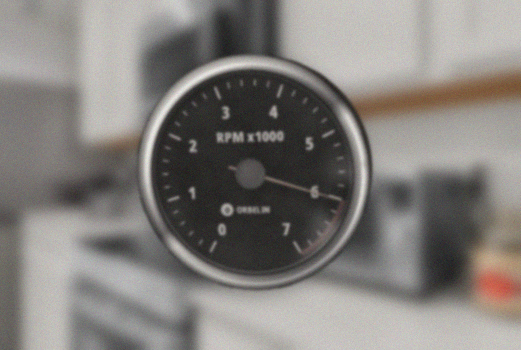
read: 6000 rpm
